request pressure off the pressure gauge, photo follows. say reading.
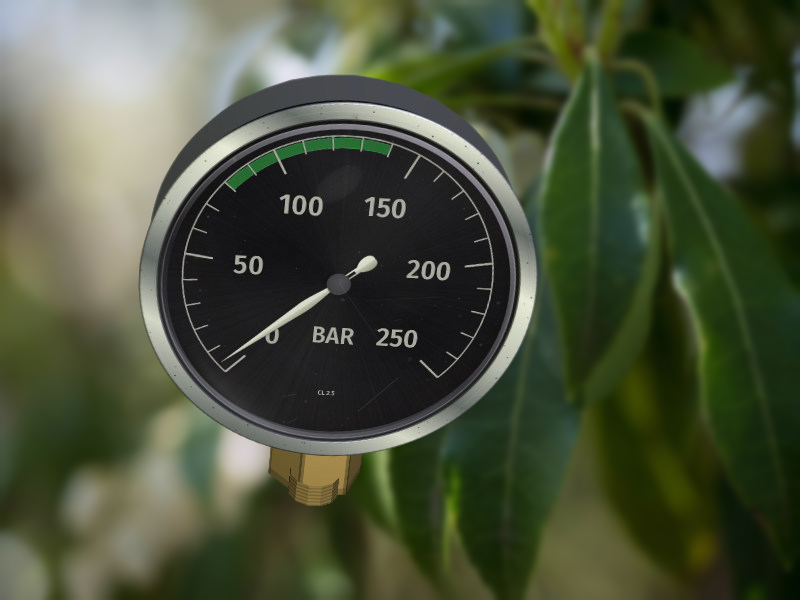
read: 5 bar
